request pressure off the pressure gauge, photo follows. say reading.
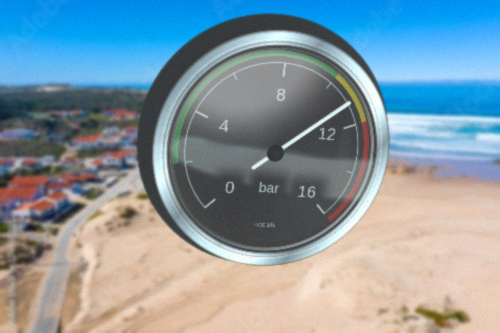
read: 11 bar
